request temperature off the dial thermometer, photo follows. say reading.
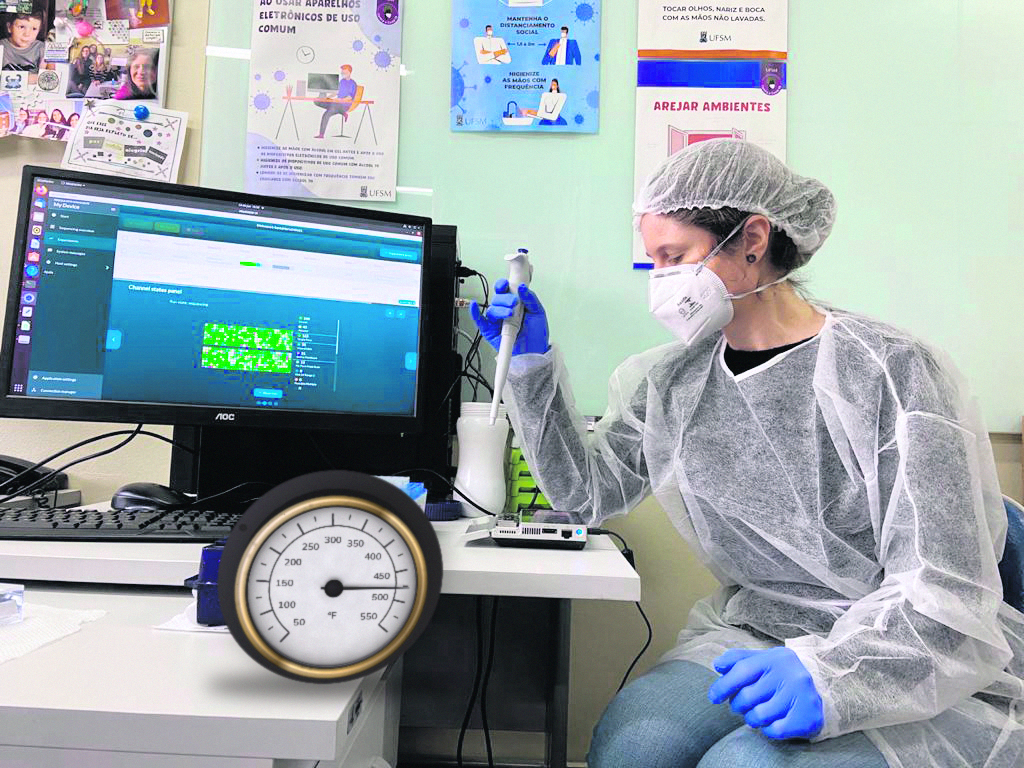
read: 475 °F
